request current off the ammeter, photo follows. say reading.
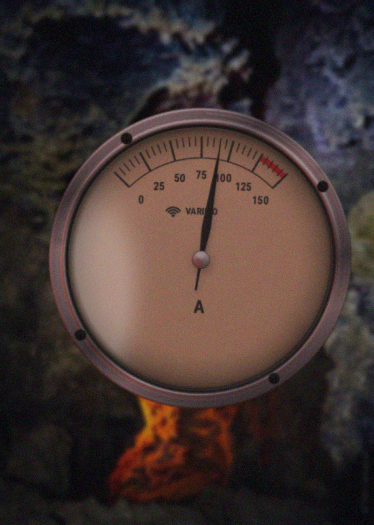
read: 90 A
